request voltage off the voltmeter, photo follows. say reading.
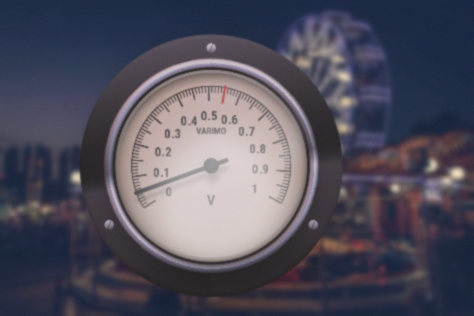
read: 0.05 V
